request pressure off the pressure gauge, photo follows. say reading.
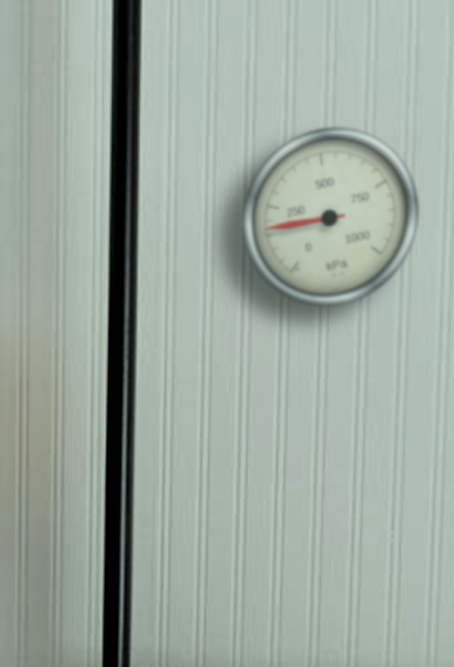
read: 175 kPa
